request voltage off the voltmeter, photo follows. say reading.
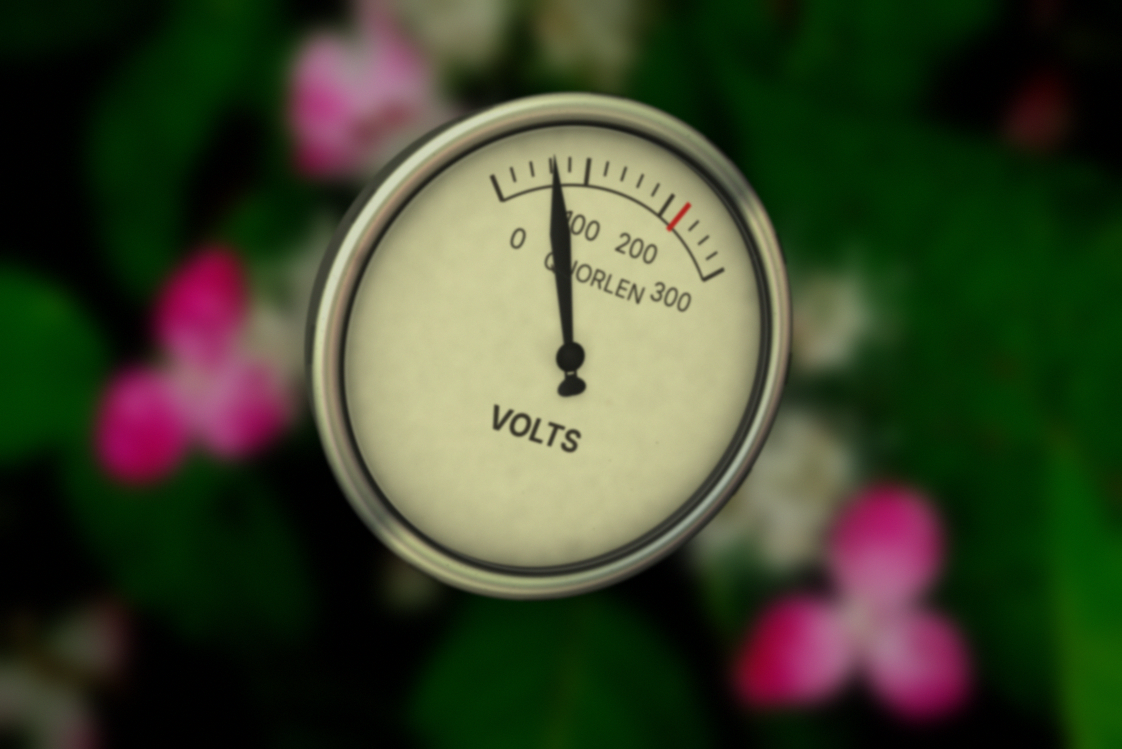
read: 60 V
